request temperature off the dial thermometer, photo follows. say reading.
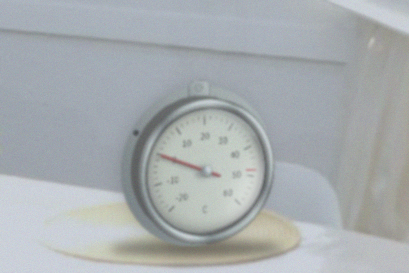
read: 0 °C
